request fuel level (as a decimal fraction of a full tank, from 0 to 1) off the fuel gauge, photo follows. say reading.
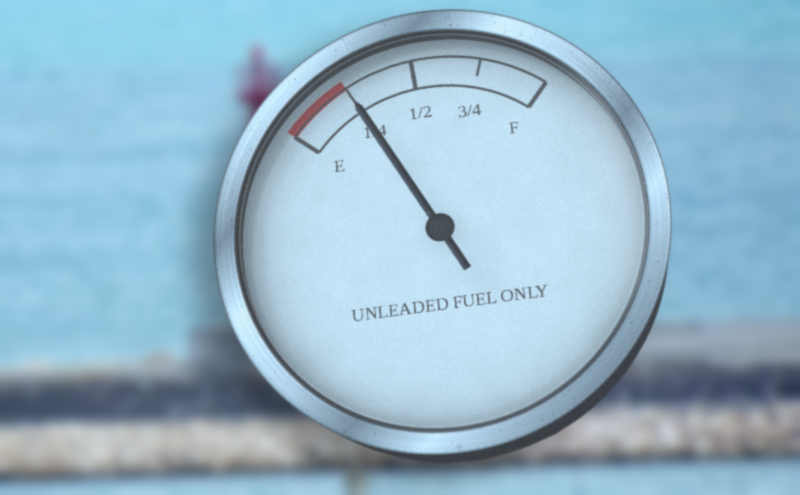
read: 0.25
